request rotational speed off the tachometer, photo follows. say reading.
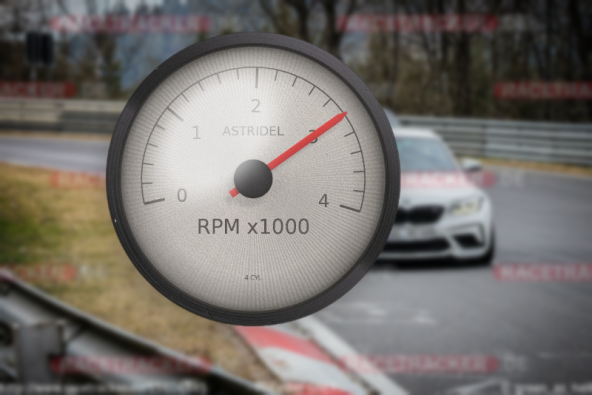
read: 3000 rpm
